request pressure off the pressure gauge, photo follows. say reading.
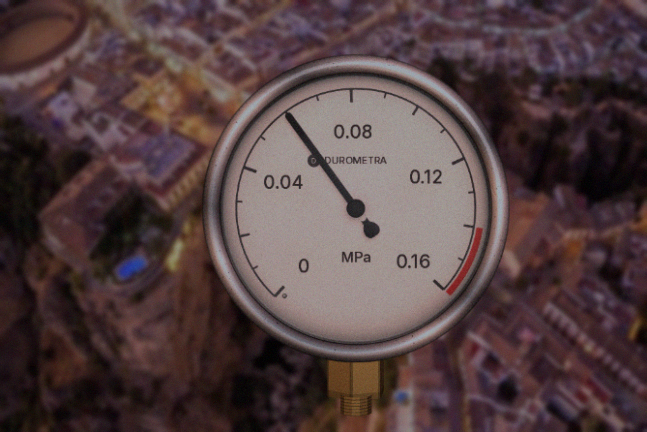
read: 0.06 MPa
